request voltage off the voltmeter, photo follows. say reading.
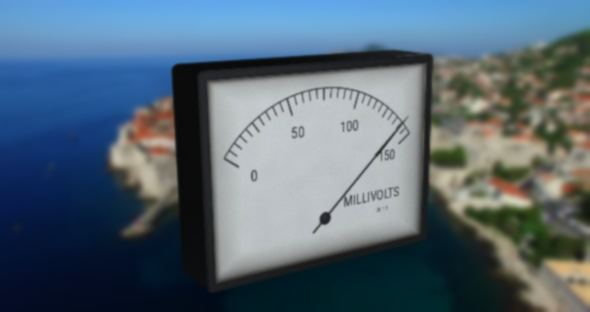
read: 140 mV
